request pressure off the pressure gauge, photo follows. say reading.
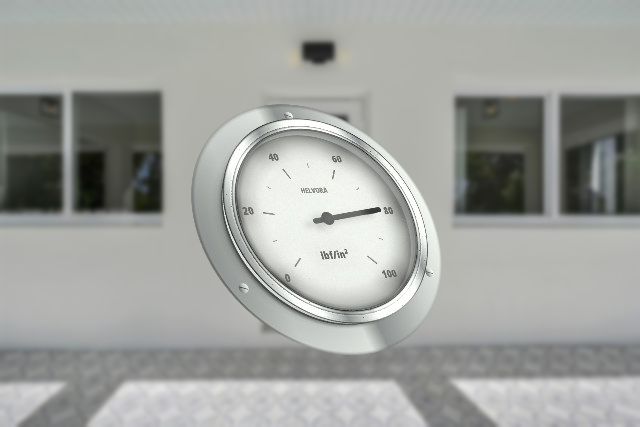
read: 80 psi
